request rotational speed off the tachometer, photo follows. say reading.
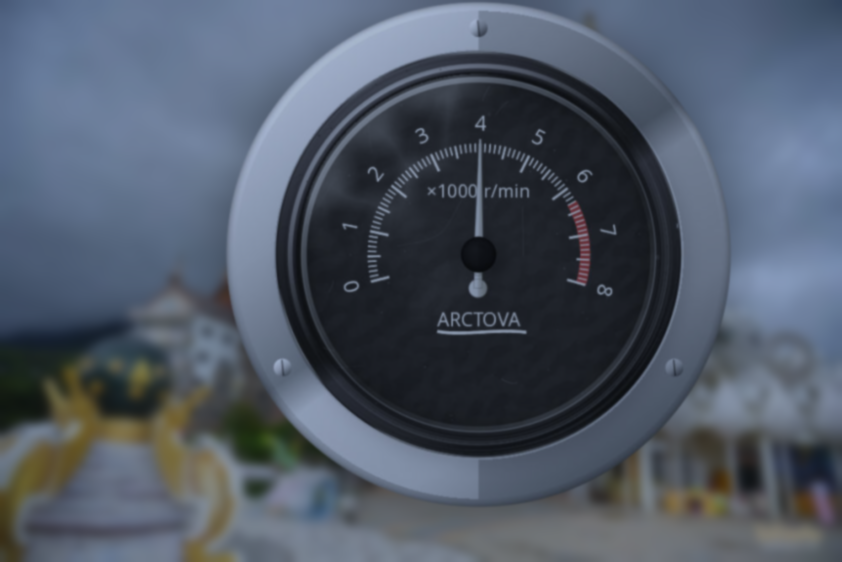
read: 4000 rpm
